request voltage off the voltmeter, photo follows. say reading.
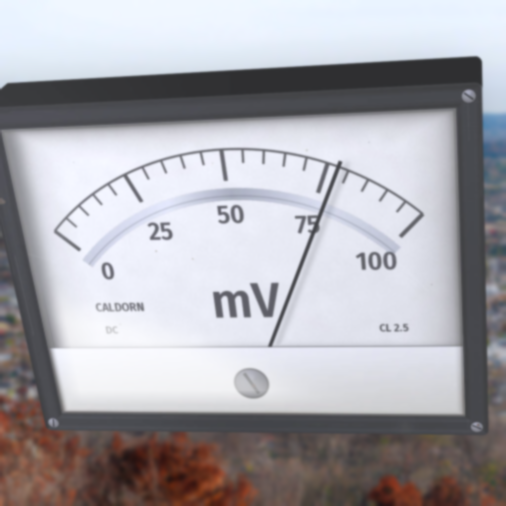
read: 77.5 mV
